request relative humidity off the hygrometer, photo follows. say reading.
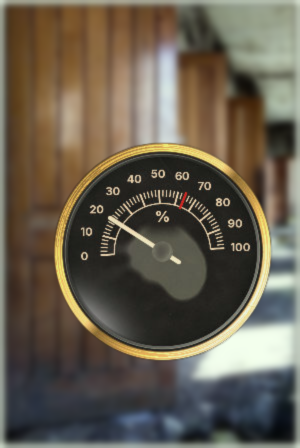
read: 20 %
